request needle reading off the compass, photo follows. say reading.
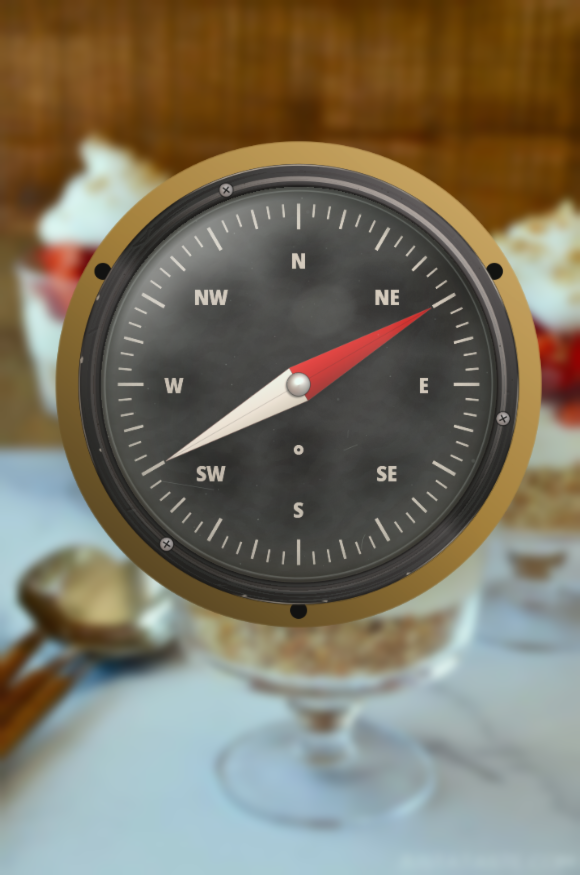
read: 60 °
